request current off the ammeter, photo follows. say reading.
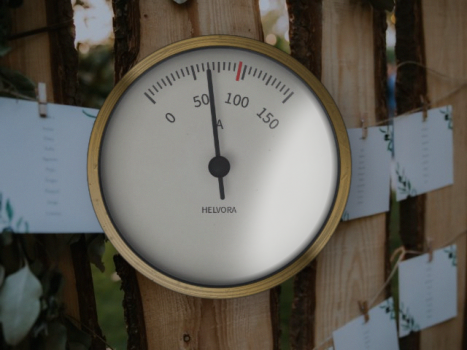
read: 65 A
